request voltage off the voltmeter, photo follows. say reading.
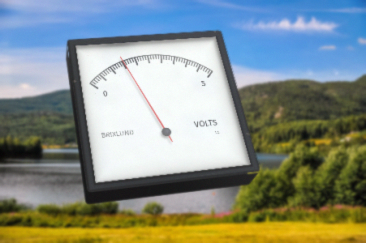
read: 1.5 V
